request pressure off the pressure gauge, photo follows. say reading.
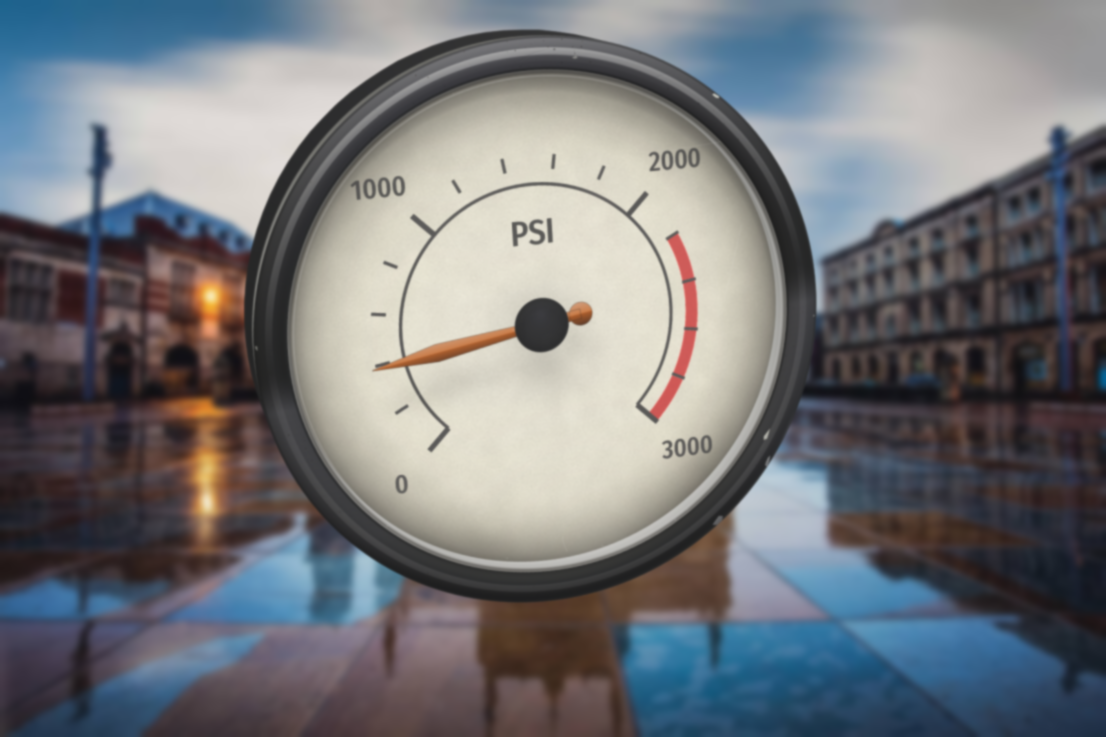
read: 400 psi
